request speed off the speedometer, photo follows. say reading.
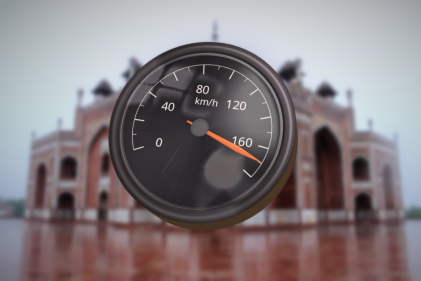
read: 170 km/h
